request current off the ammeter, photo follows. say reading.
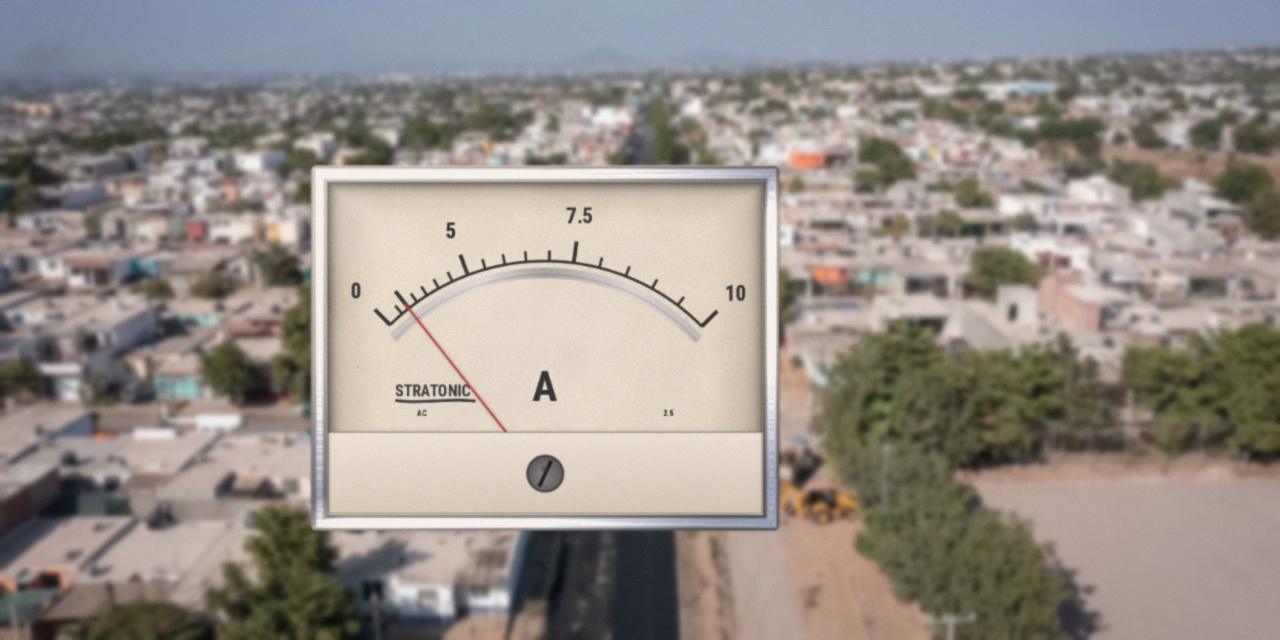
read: 2.5 A
